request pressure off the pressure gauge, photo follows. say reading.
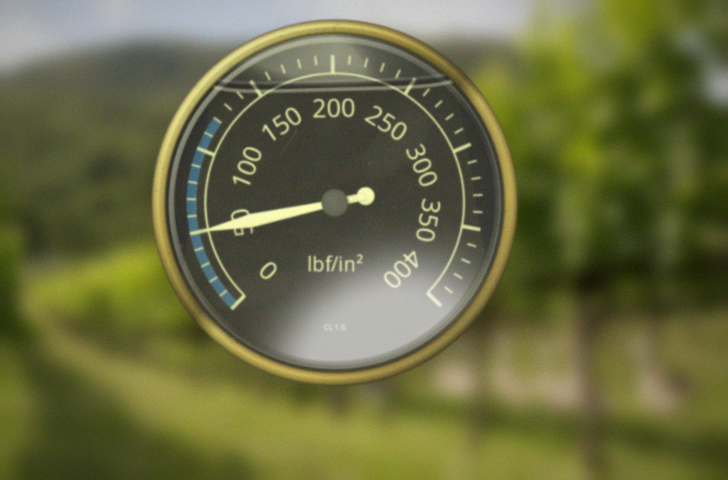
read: 50 psi
